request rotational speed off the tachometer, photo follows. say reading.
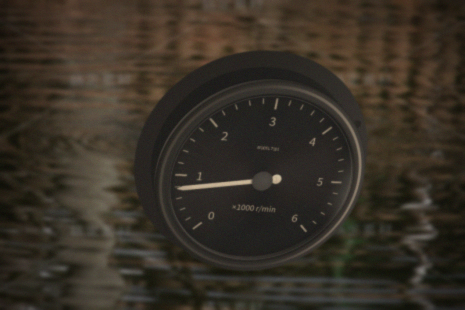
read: 800 rpm
